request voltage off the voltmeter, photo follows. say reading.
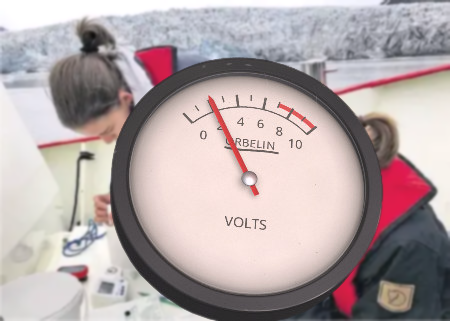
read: 2 V
